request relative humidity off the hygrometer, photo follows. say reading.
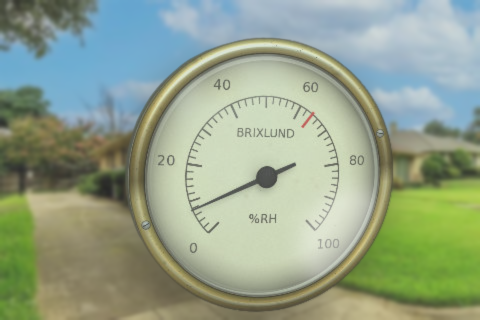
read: 8 %
